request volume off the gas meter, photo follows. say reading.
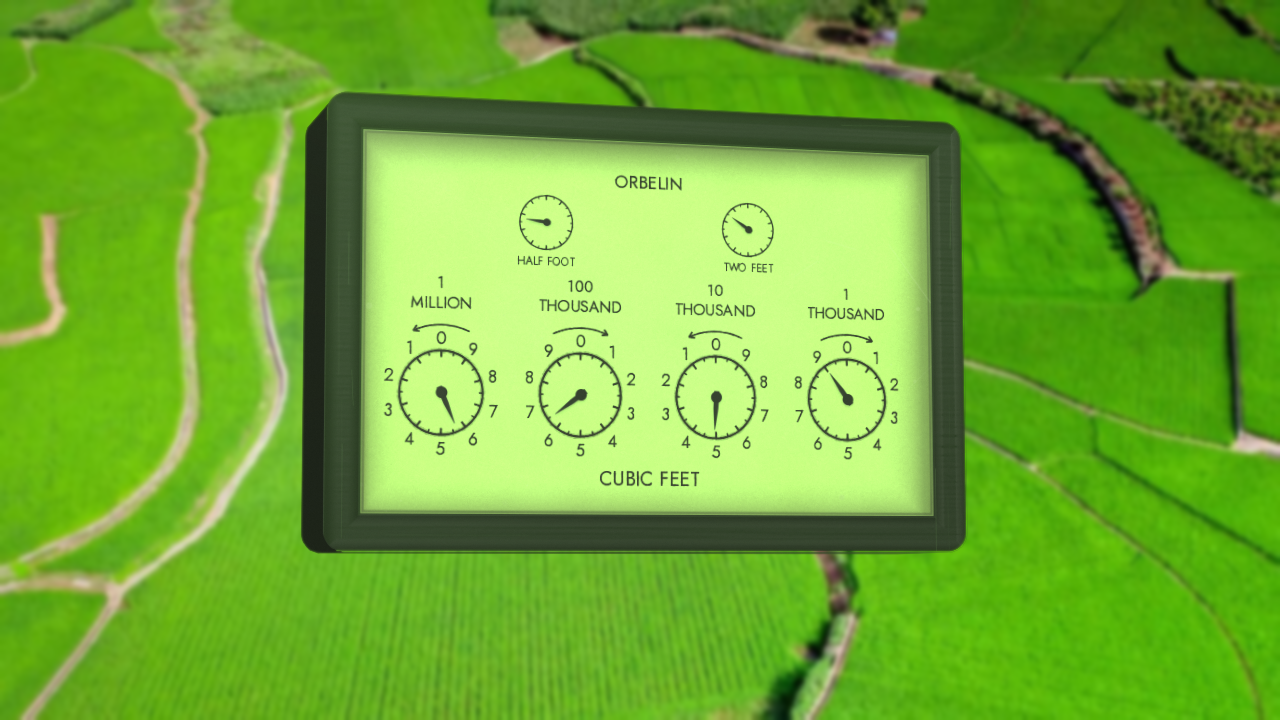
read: 564900 ft³
